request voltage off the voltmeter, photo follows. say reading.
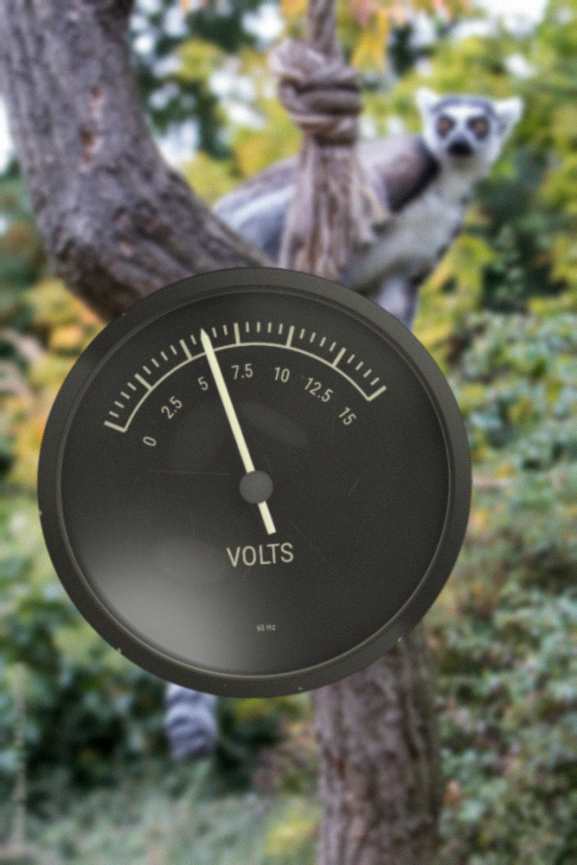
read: 6 V
